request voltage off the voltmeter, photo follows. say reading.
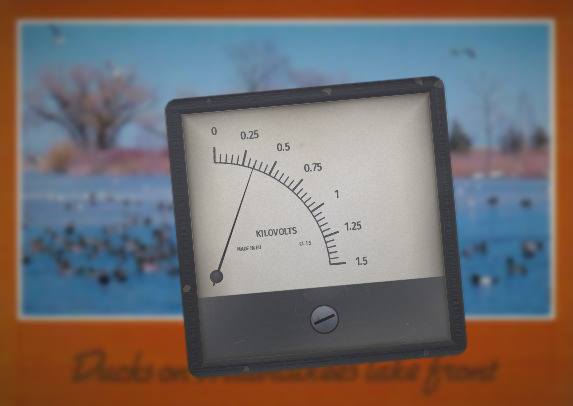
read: 0.35 kV
